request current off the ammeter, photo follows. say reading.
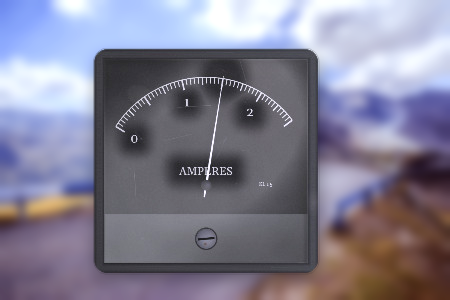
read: 1.5 A
